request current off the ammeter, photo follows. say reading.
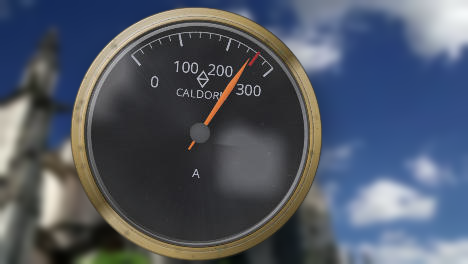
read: 250 A
